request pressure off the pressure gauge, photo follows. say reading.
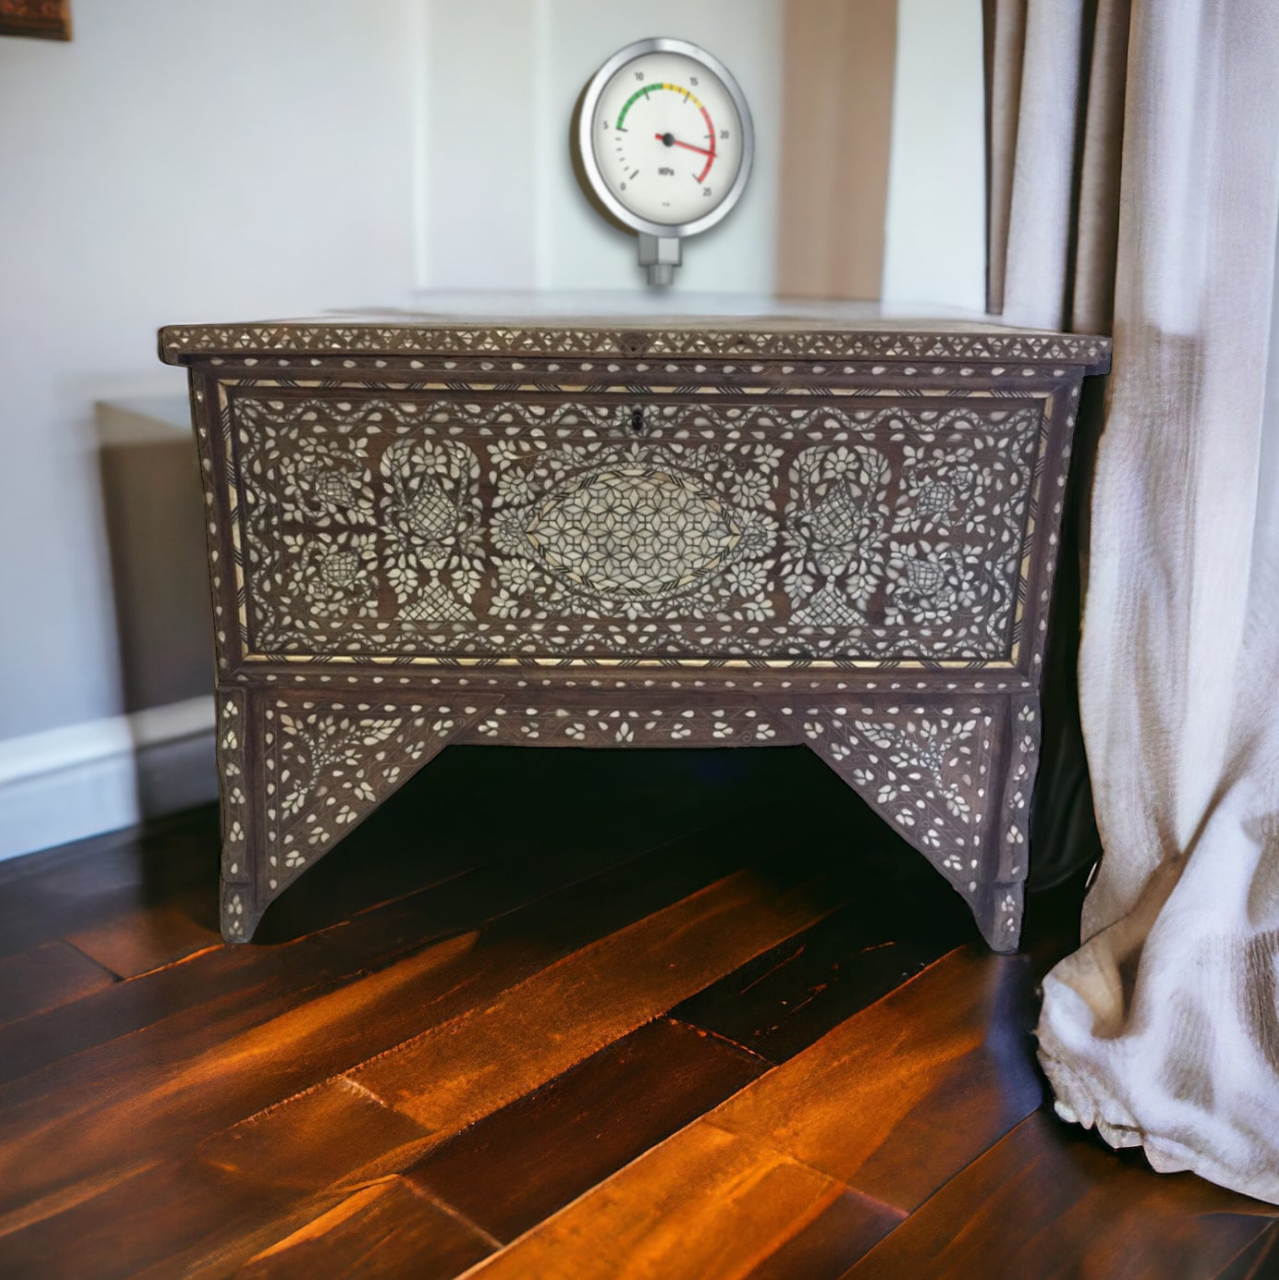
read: 22 MPa
